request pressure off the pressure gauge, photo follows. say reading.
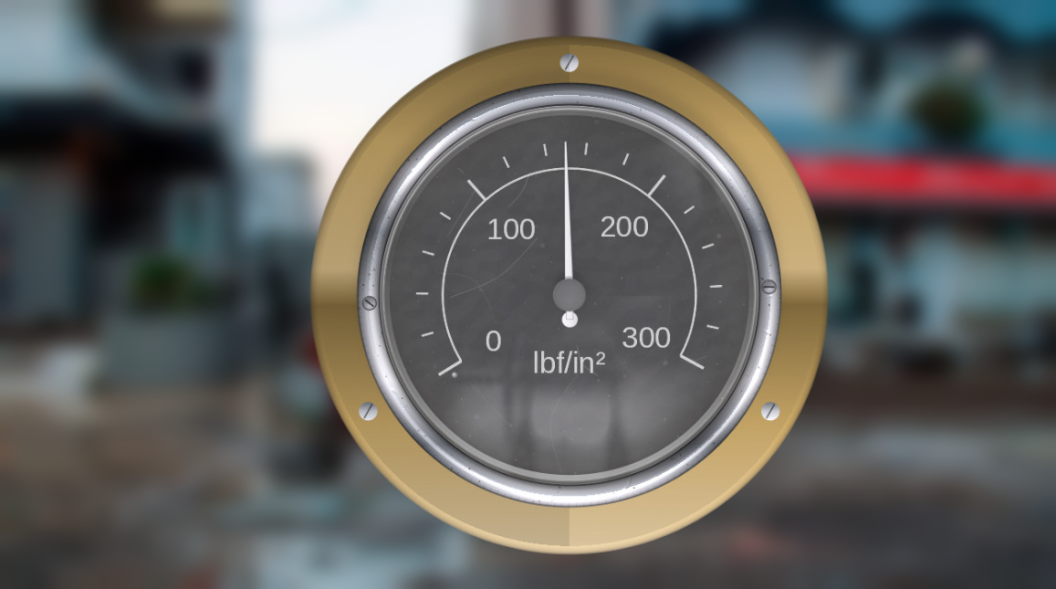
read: 150 psi
